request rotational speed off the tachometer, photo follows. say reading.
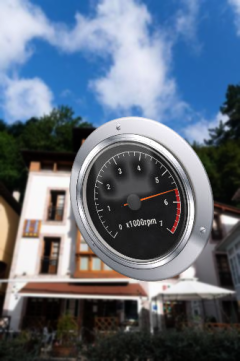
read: 5600 rpm
